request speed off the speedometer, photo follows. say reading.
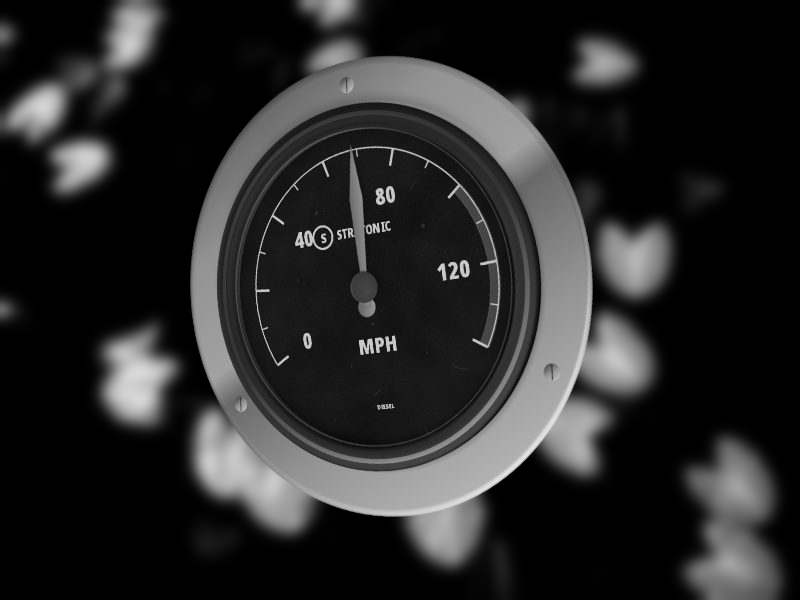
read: 70 mph
